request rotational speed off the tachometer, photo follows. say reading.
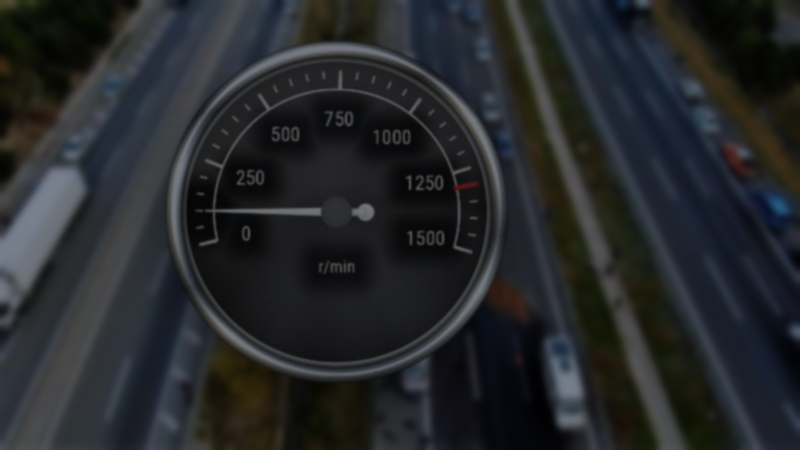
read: 100 rpm
